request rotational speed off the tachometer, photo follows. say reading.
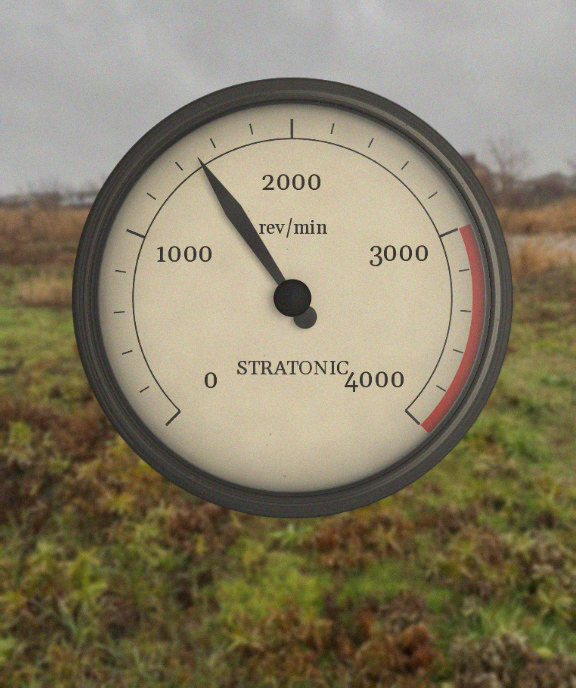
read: 1500 rpm
